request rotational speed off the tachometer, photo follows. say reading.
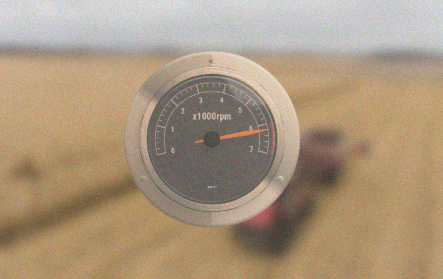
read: 6200 rpm
